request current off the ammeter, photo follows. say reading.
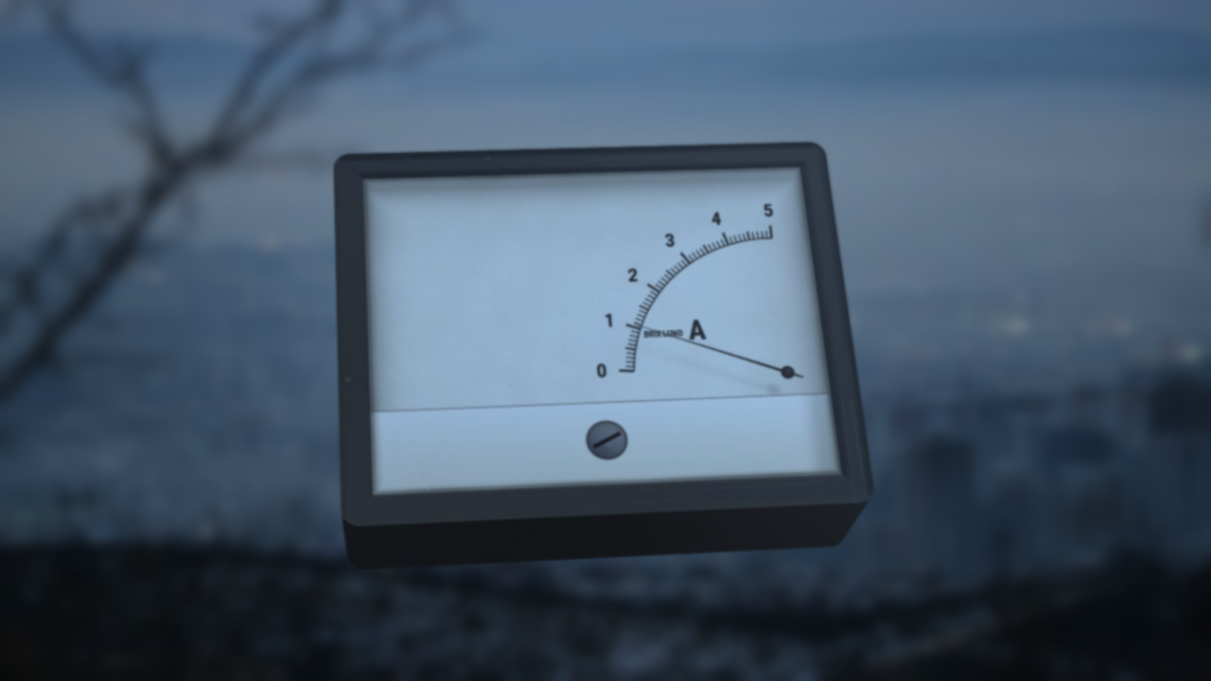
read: 1 A
